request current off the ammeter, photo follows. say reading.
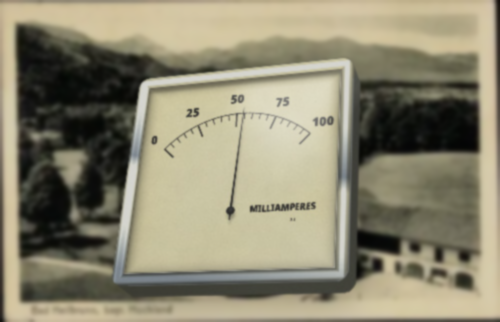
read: 55 mA
